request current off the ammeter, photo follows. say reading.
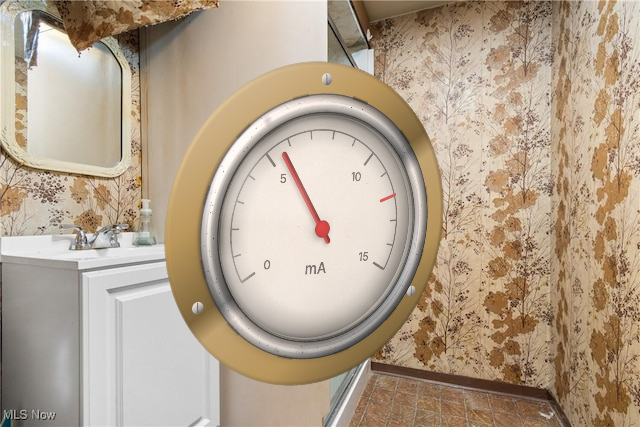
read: 5.5 mA
